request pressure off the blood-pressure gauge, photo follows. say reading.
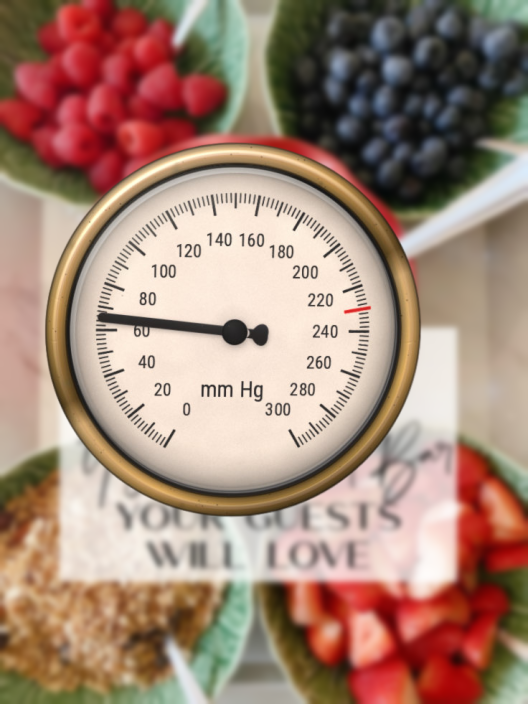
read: 66 mmHg
